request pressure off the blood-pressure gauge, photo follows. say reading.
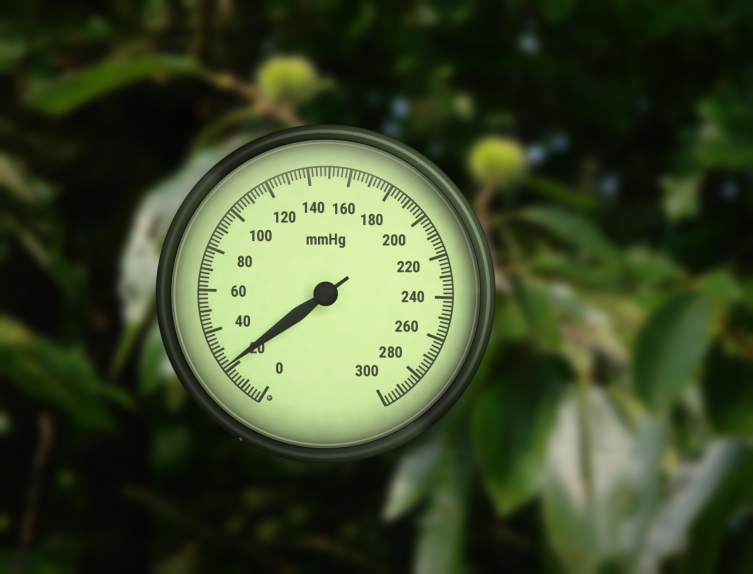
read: 22 mmHg
